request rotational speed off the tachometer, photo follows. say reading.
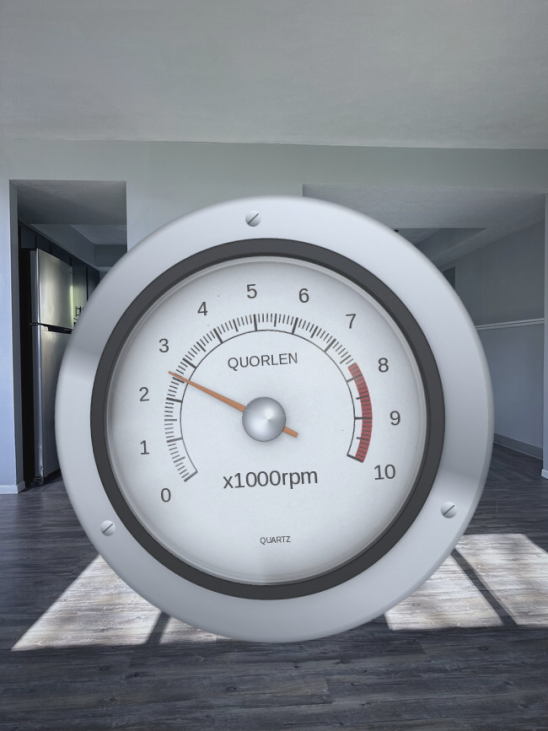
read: 2600 rpm
